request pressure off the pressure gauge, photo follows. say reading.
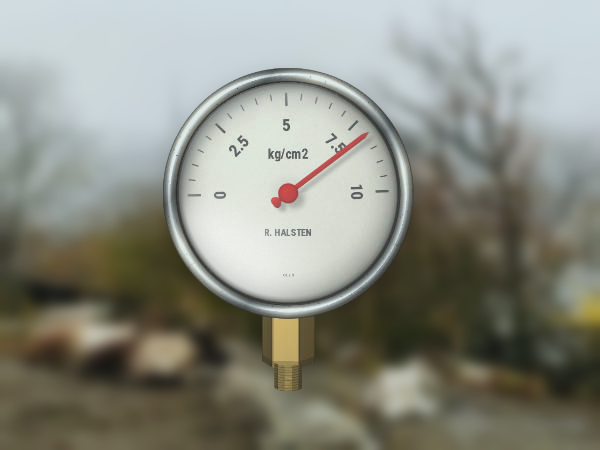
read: 8 kg/cm²
